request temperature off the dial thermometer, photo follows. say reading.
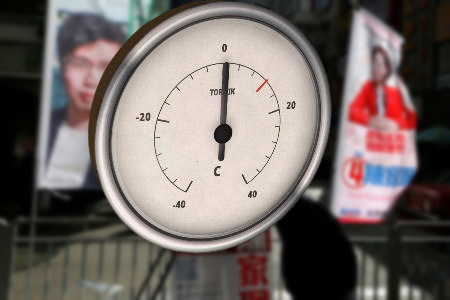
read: 0 °C
